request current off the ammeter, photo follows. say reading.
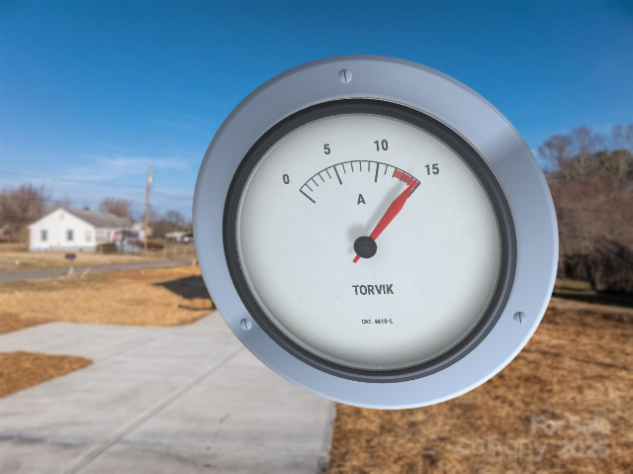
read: 14.5 A
